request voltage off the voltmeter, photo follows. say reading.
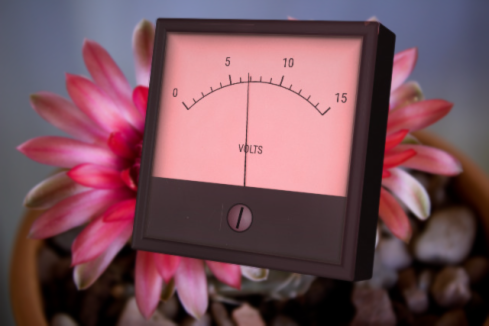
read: 7 V
